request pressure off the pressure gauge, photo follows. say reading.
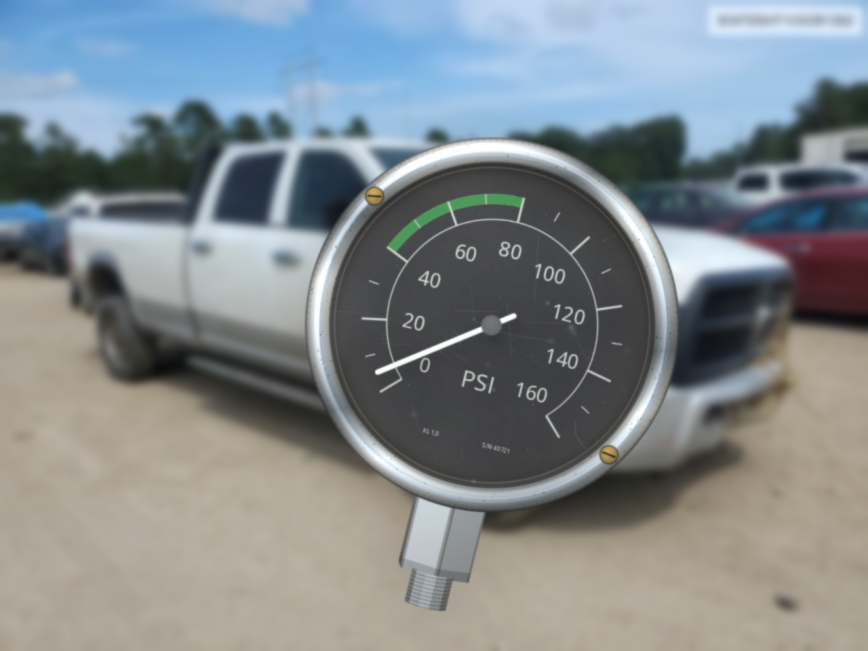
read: 5 psi
